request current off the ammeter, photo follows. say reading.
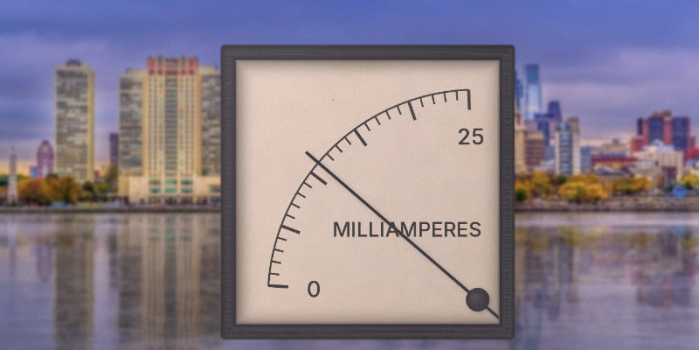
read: 11 mA
